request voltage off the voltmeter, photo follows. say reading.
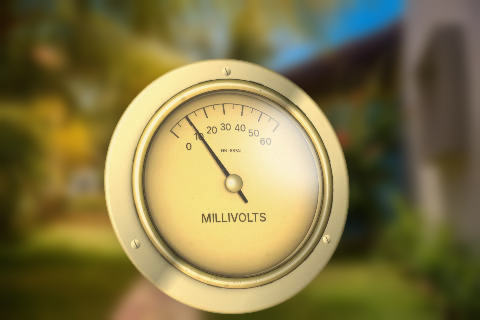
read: 10 mV
